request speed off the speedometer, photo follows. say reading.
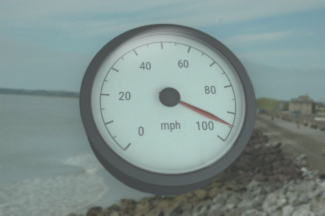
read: 95 mph
